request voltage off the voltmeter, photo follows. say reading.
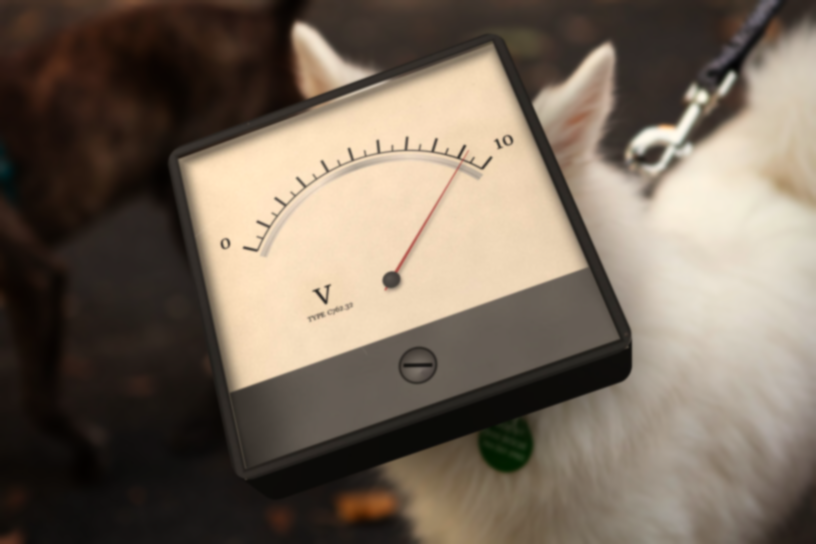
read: 9.25 V
